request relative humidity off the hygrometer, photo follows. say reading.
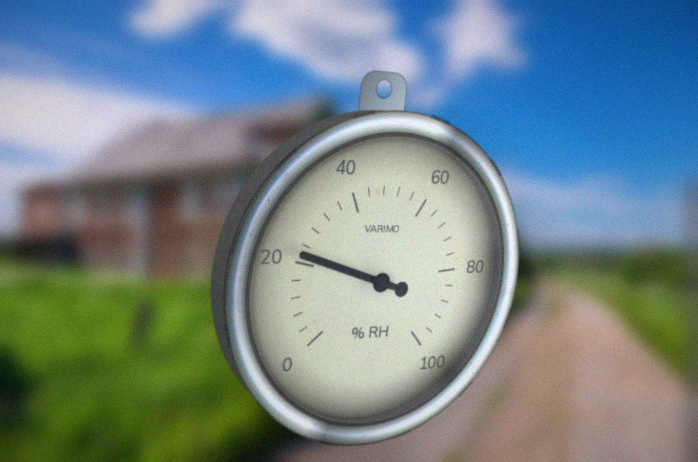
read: 22 %
